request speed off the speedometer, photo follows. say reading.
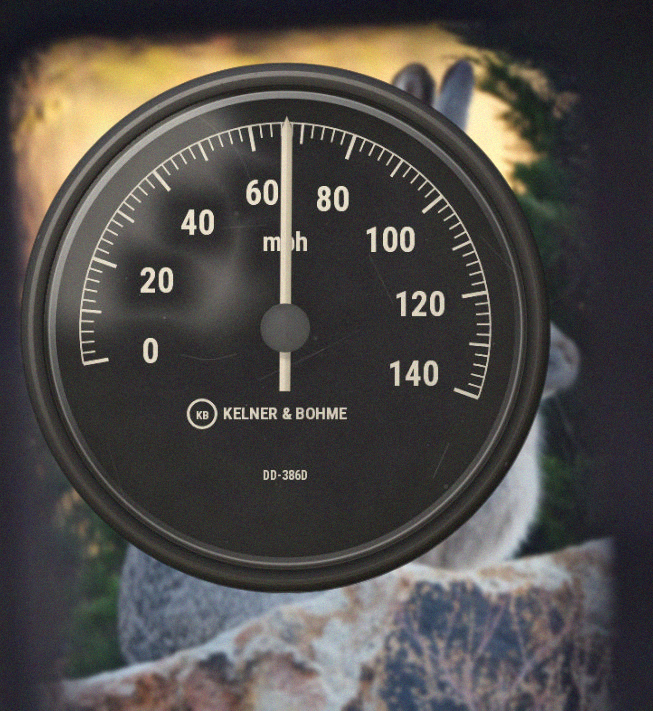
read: 67 mph
